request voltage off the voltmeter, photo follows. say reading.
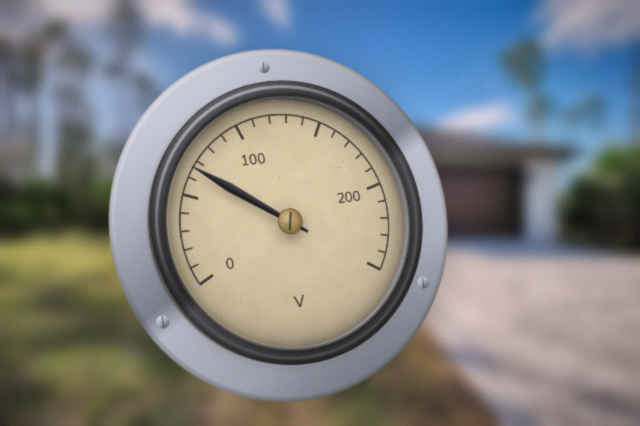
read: 65 V
